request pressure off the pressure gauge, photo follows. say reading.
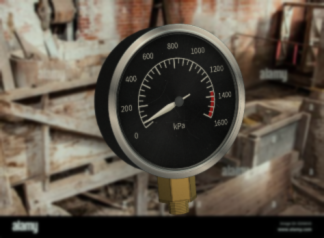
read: 50 kPa
